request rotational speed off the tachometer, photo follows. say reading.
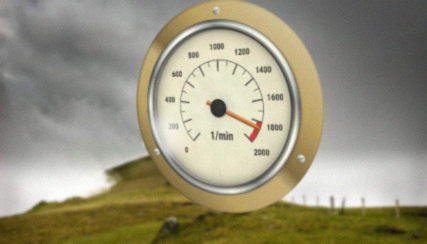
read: 1850 rpm
